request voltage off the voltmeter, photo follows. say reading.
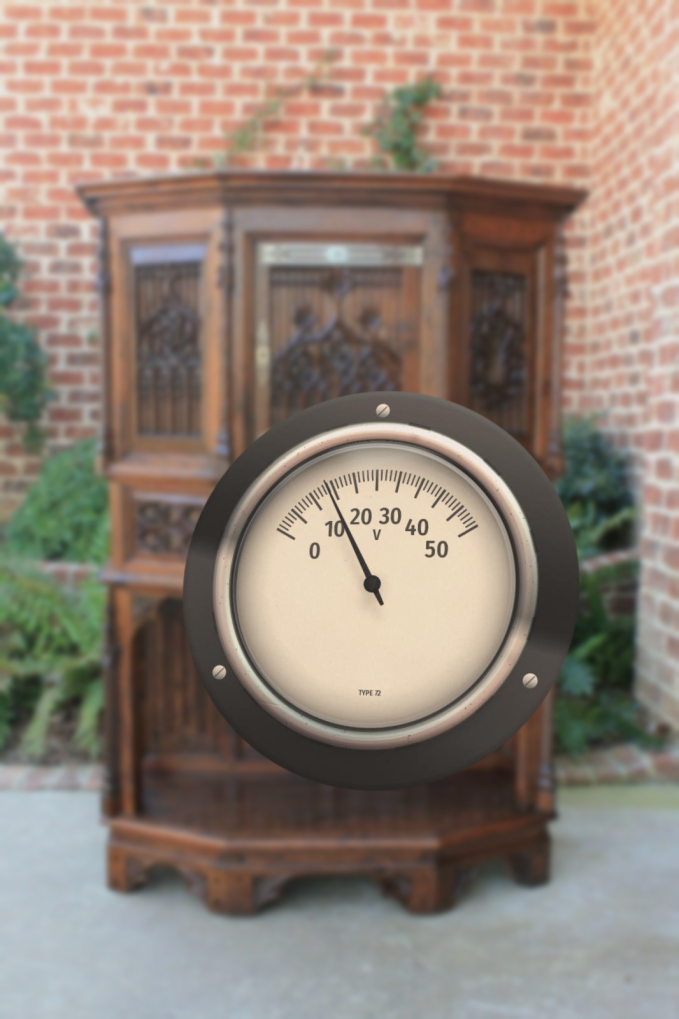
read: 14 V
